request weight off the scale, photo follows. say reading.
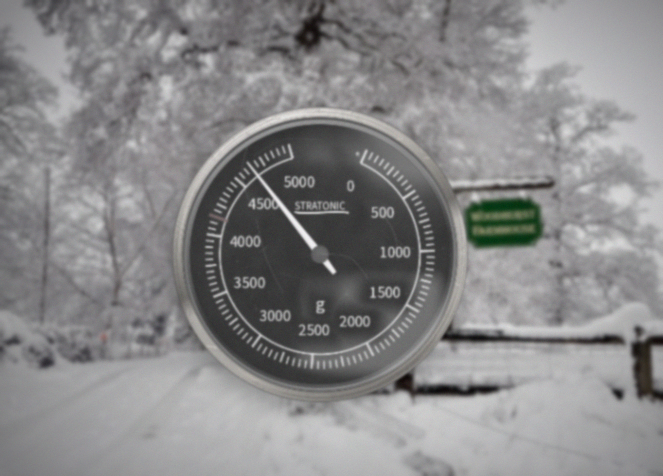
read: 4650 g
